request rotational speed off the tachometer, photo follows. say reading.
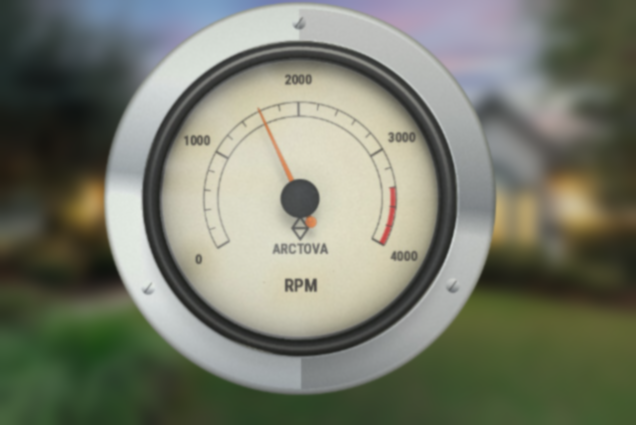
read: 1600 rpm
